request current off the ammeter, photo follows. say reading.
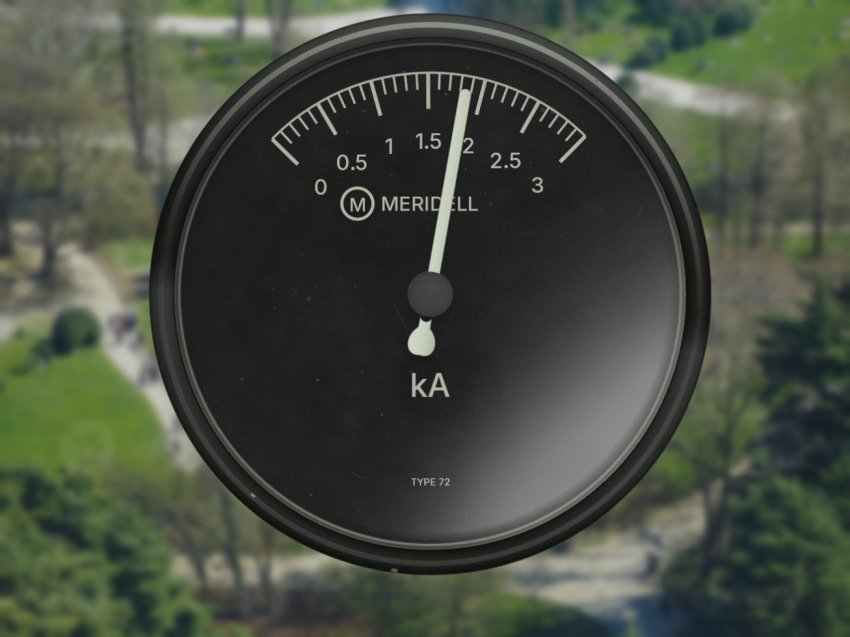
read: 1.85 kA
